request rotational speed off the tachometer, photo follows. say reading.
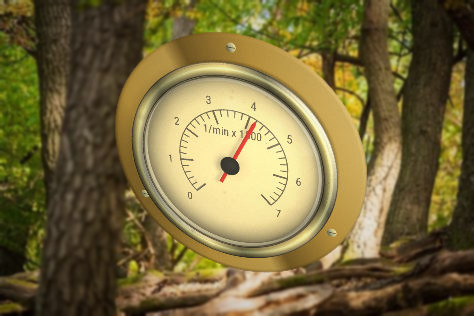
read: 4200 rpm
